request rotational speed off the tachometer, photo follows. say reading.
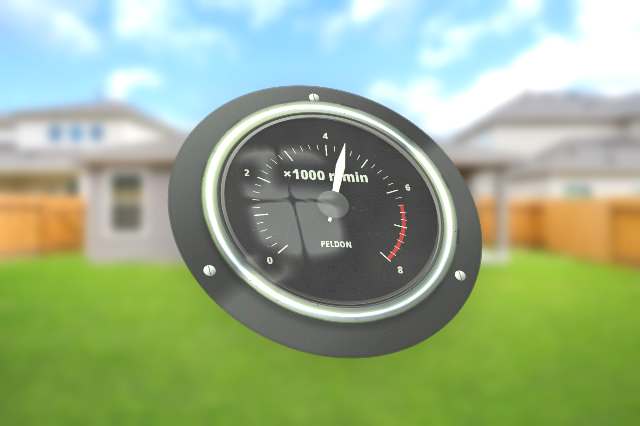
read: 4400 rpm
